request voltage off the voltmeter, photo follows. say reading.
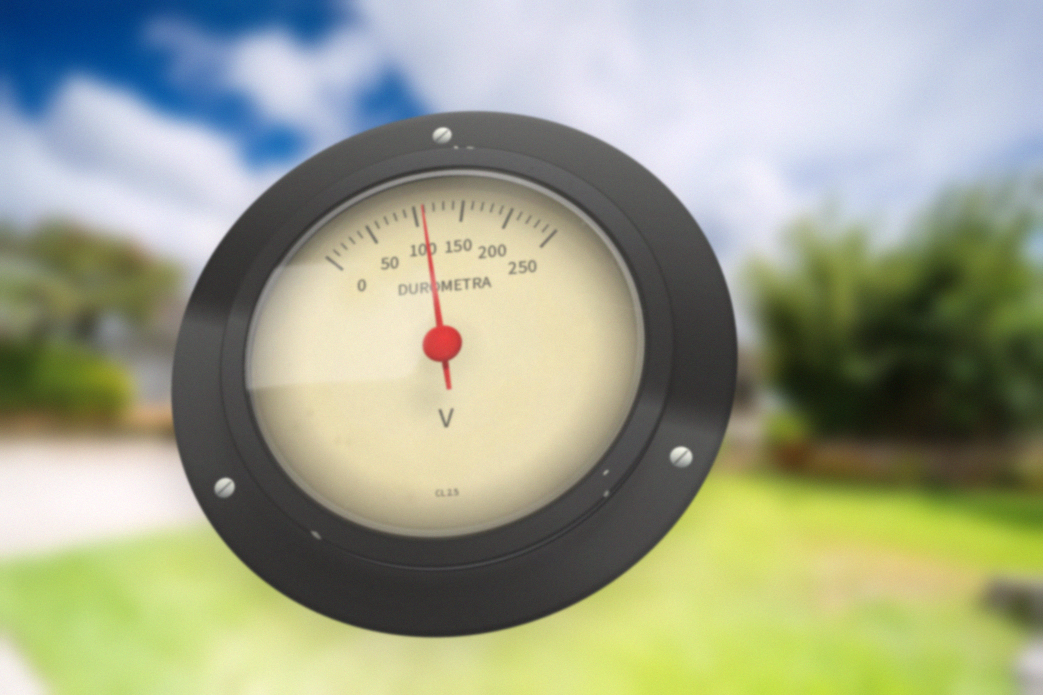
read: 110 V
